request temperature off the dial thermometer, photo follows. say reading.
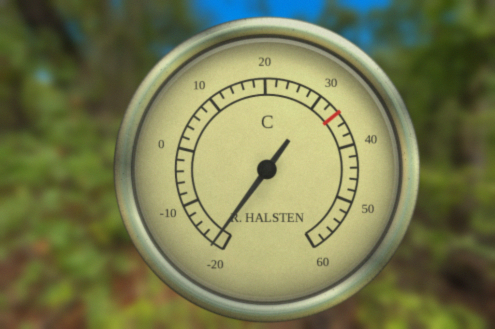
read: -18 °C
